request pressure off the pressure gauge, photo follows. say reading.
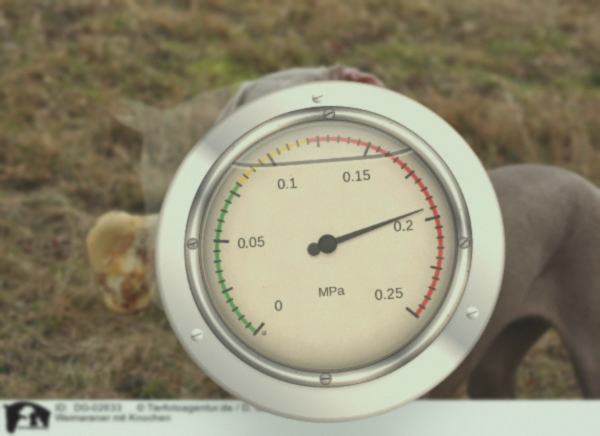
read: 0.195 MPa
